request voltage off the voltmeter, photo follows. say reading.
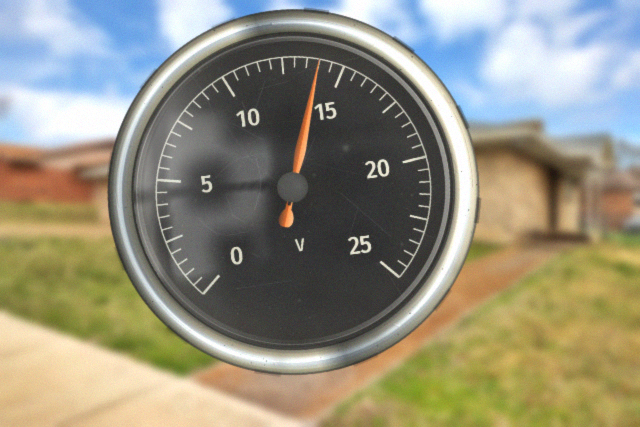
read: 14 V
